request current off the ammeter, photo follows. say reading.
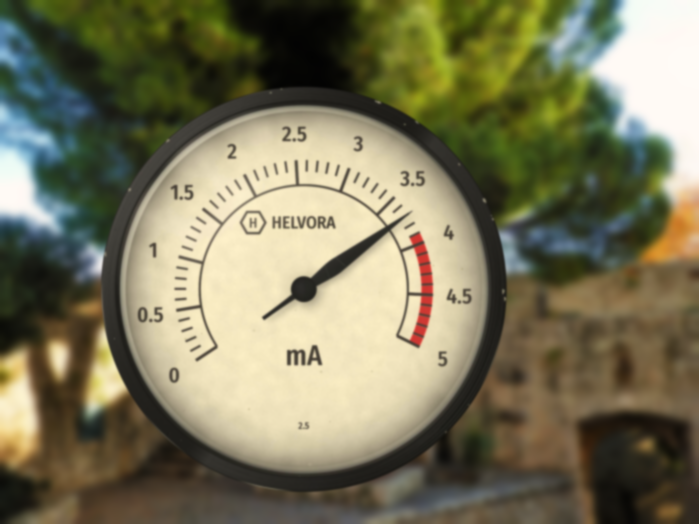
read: 3.7 mA
